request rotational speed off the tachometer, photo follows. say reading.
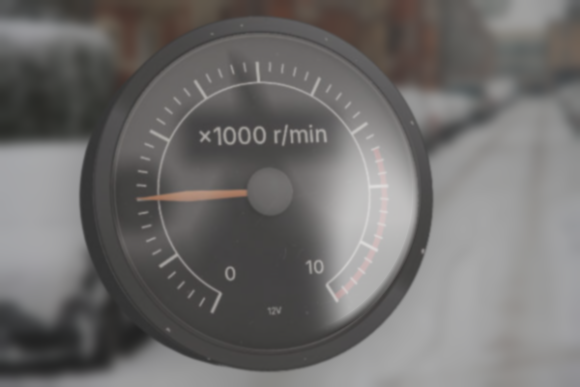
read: 2000 rpm
